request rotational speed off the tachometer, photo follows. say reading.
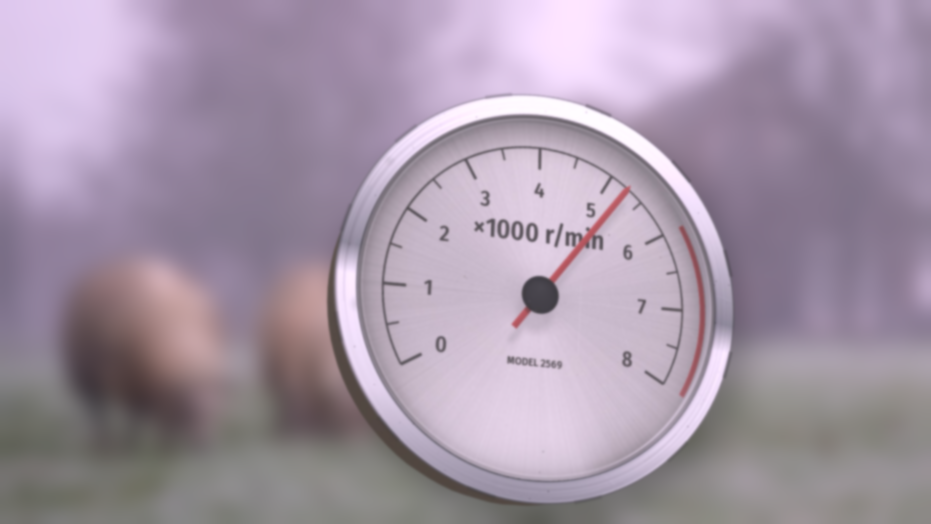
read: 5250 rpm
